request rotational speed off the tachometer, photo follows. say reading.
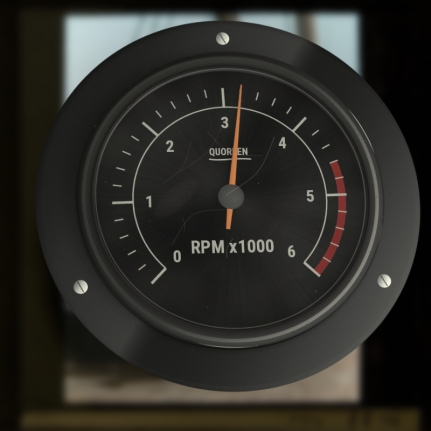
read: 3200 rpm
